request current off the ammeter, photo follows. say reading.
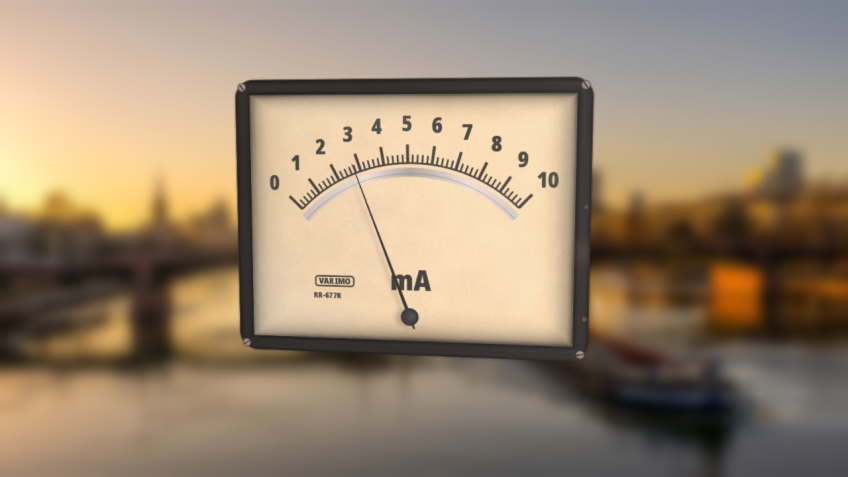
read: 2.8 mA
